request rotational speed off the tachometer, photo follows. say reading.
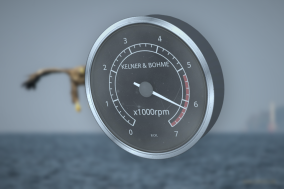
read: 6200 rpm
